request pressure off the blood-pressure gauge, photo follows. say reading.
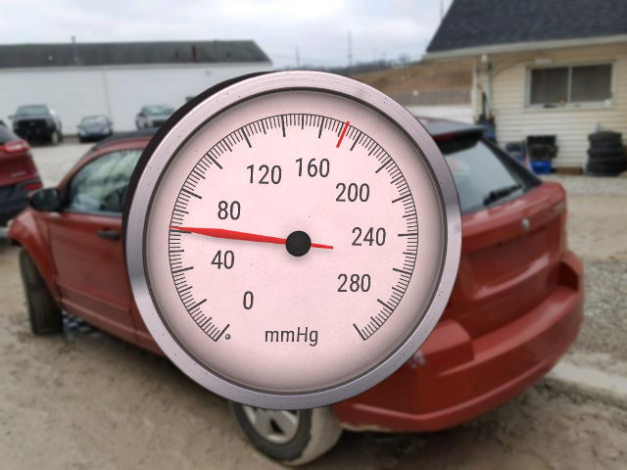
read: 62 mmHg
